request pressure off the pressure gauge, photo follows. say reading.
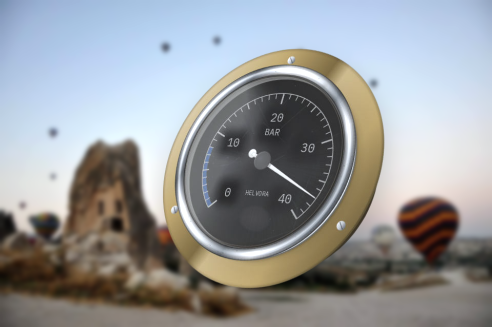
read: 37 bar
